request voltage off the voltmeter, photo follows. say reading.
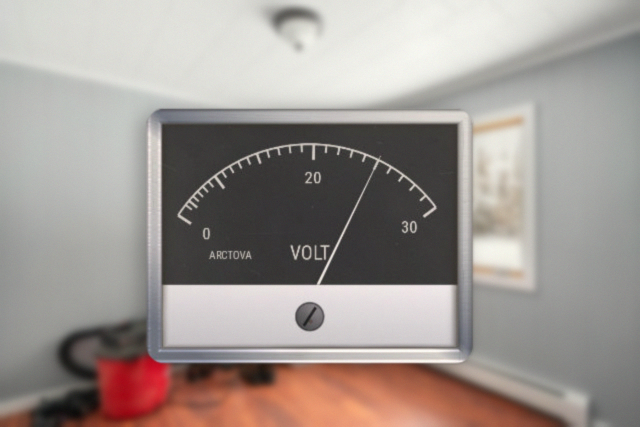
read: 25 V
